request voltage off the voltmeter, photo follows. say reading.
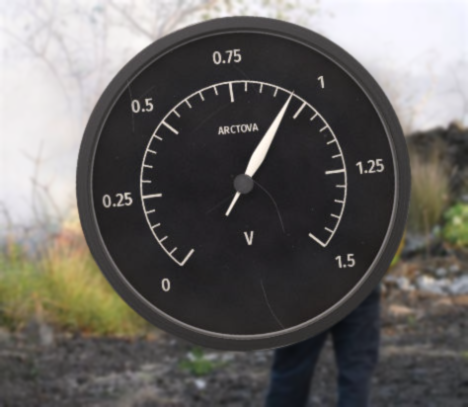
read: 0.95 V
